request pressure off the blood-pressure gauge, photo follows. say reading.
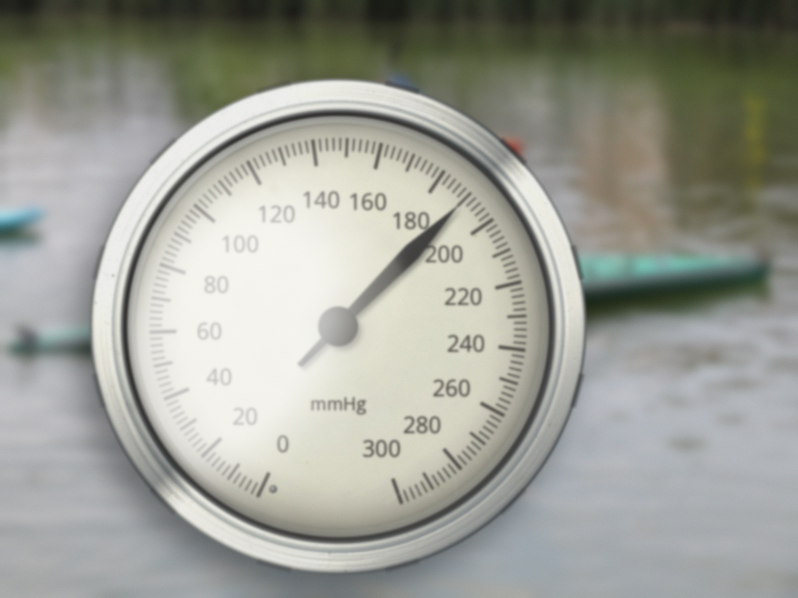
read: 190 mmHg
